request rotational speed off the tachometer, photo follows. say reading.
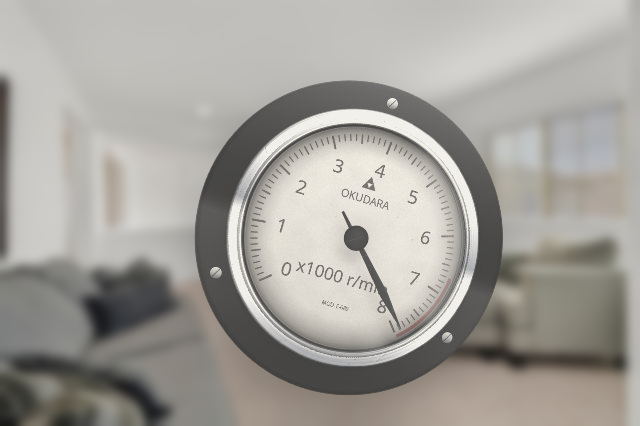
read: 7900 rpm
